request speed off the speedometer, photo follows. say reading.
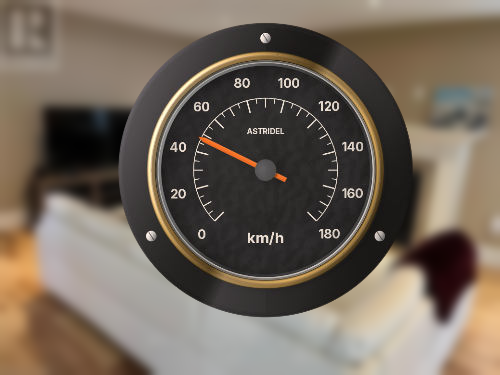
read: 47.5 km/h
